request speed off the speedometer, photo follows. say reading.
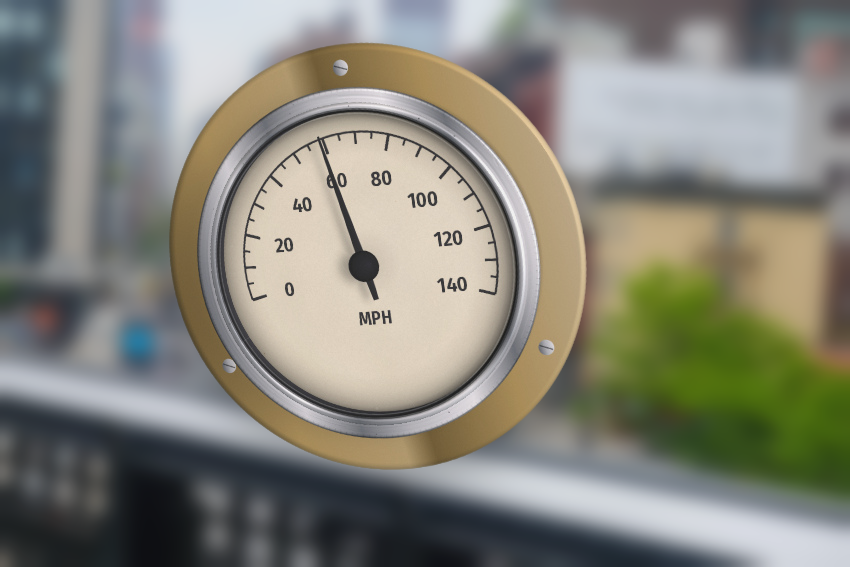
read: 60 mph
